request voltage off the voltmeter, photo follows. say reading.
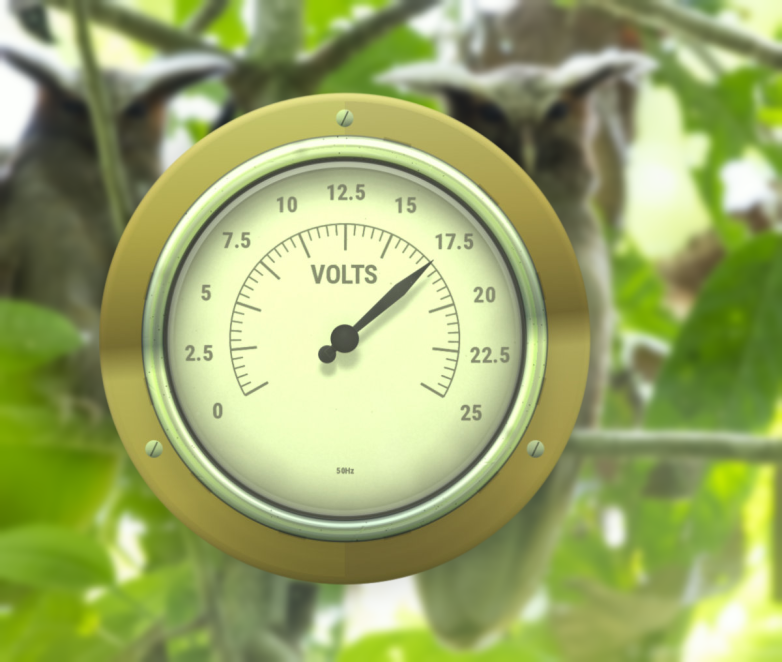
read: 17.5 V
